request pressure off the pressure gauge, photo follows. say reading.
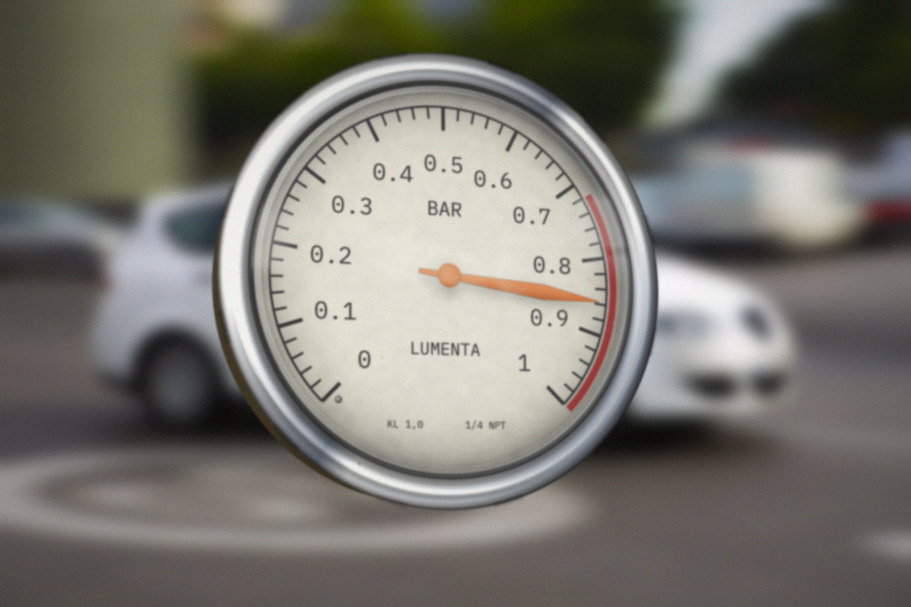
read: 0.86 bar
